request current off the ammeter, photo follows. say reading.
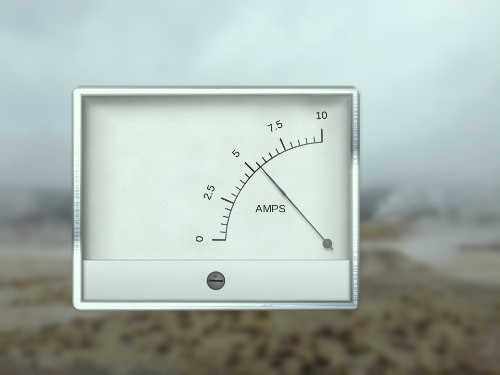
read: 5.5 A
